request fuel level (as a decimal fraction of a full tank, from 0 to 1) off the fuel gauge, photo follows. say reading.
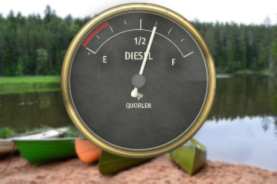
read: 0.625
